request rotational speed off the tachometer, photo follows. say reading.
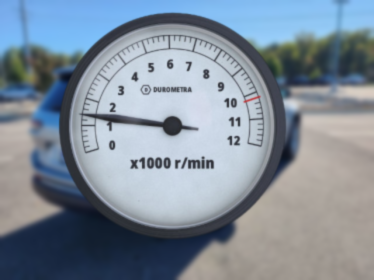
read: 1400 rpm
